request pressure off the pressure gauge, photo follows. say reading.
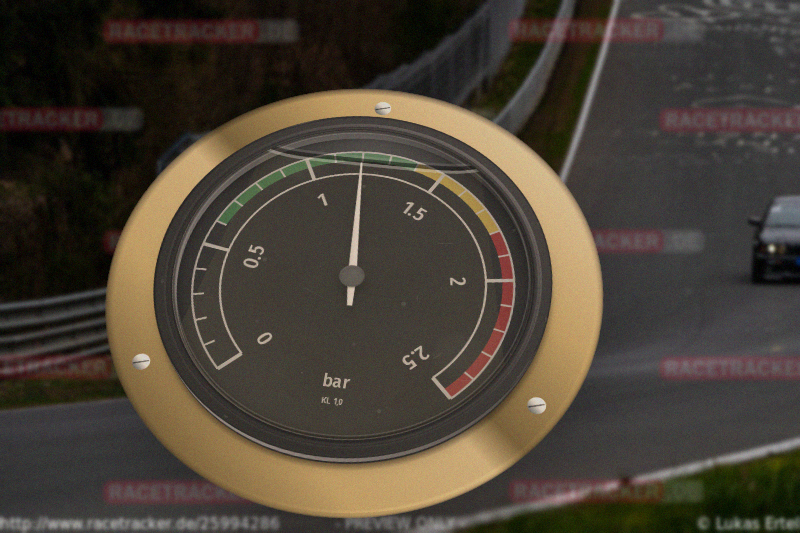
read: 1.2 bar
